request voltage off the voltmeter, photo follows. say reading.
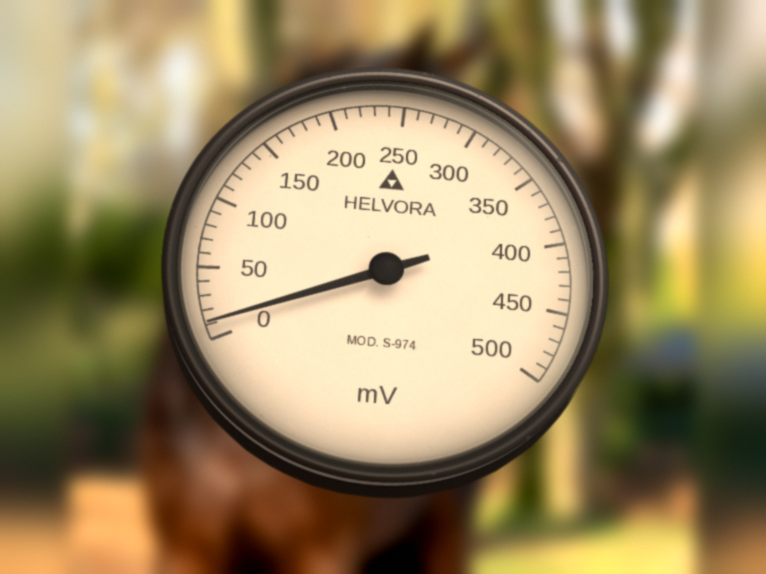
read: 10 mV
